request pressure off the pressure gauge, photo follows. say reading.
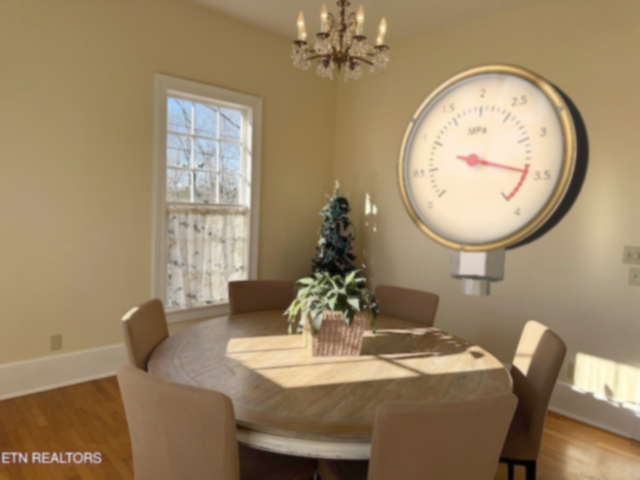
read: 3.5 MPa
